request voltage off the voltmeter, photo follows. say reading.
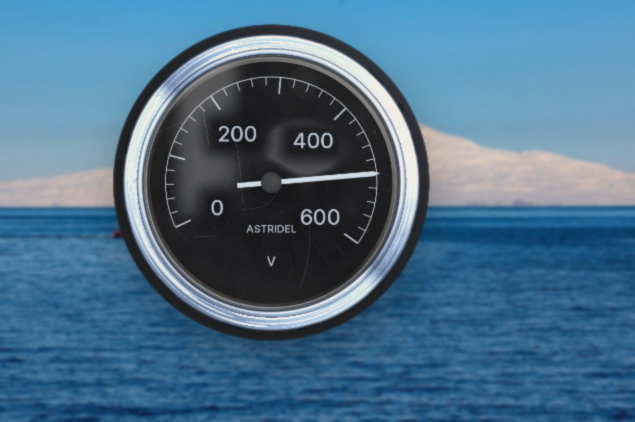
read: 500 V
